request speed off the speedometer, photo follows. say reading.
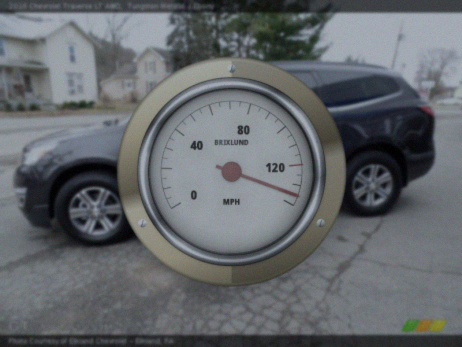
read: 135 mph
